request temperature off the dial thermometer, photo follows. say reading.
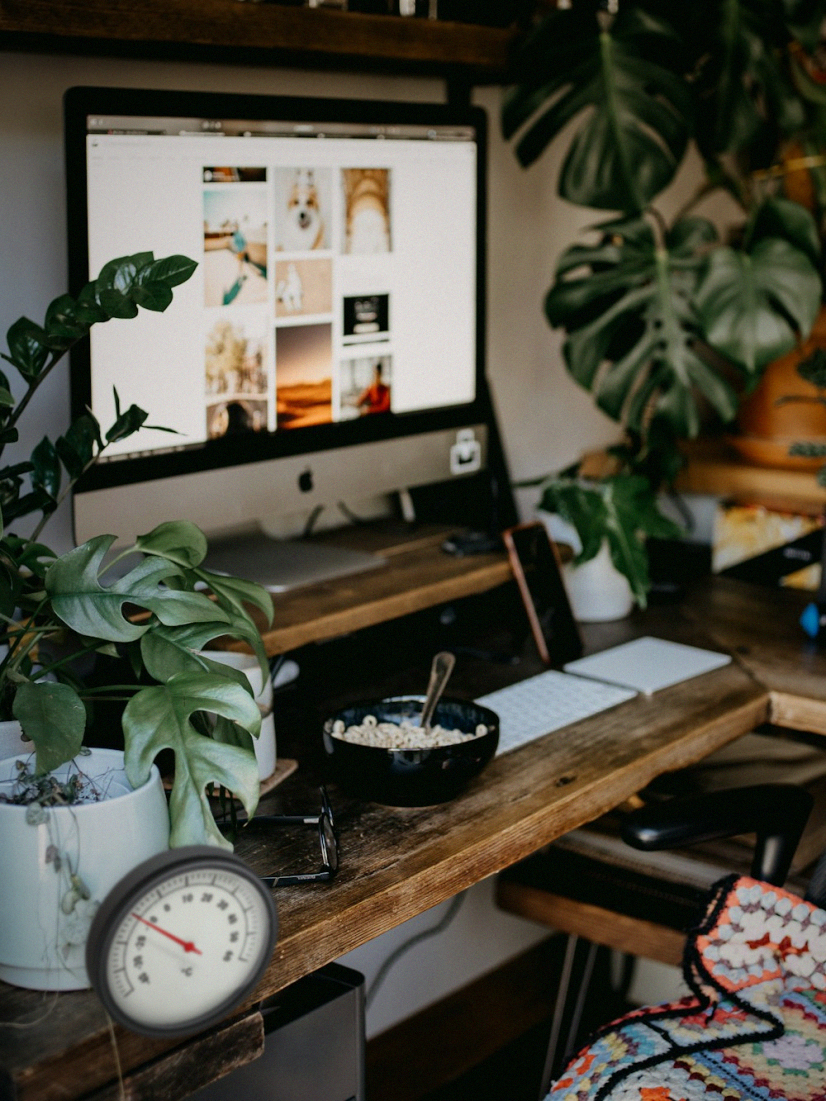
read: -10 °C
